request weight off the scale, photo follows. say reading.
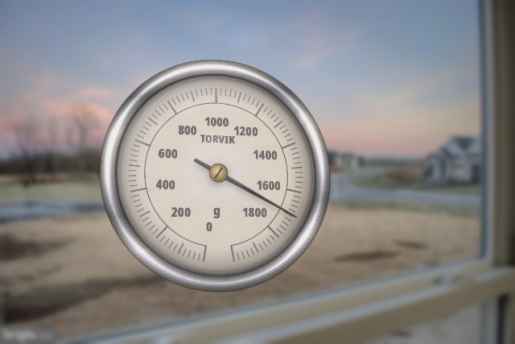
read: 1700 g
